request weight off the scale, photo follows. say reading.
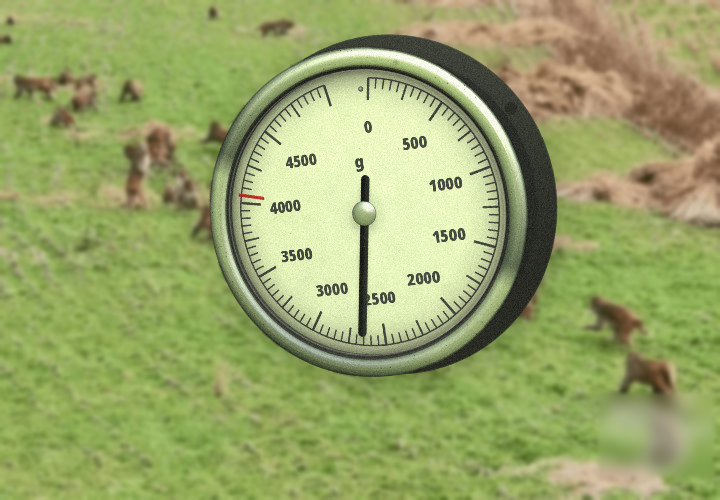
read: 2650 g
